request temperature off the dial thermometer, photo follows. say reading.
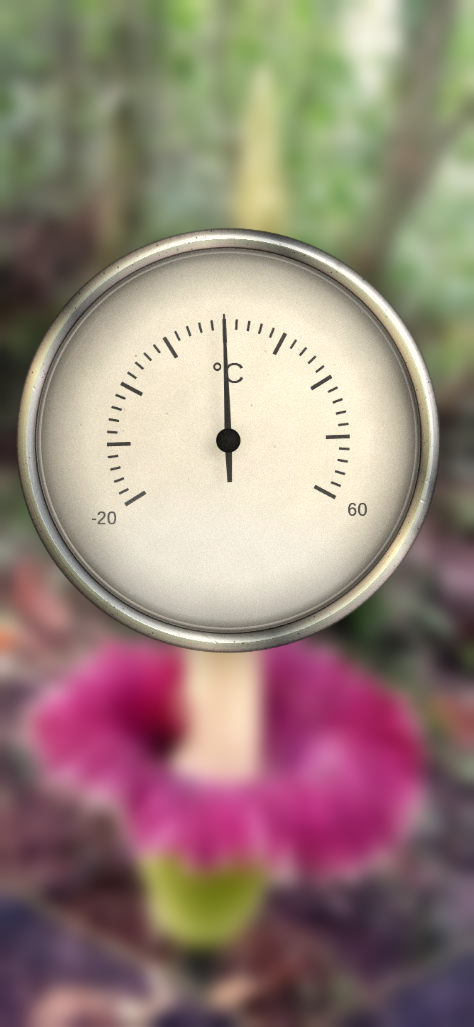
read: 20 °C
